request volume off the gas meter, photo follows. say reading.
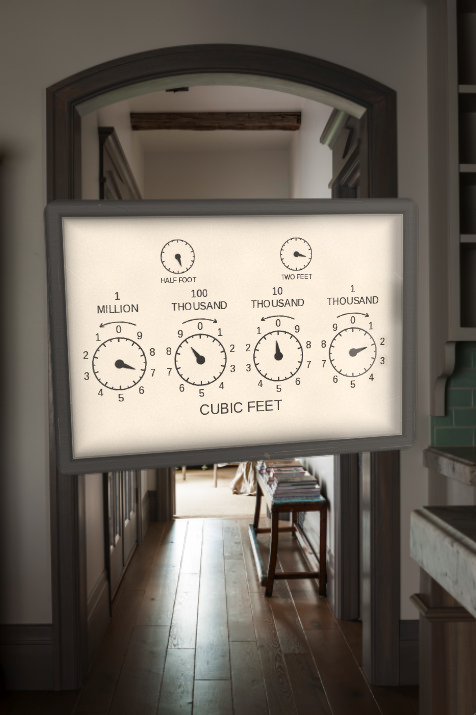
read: 690200 ft³
